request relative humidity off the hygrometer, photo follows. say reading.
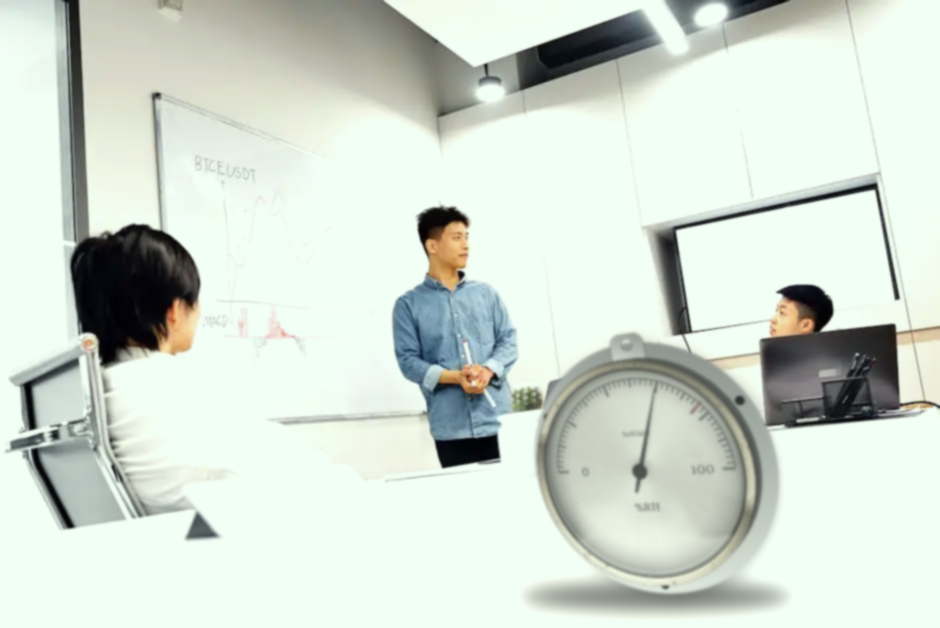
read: 60 %
